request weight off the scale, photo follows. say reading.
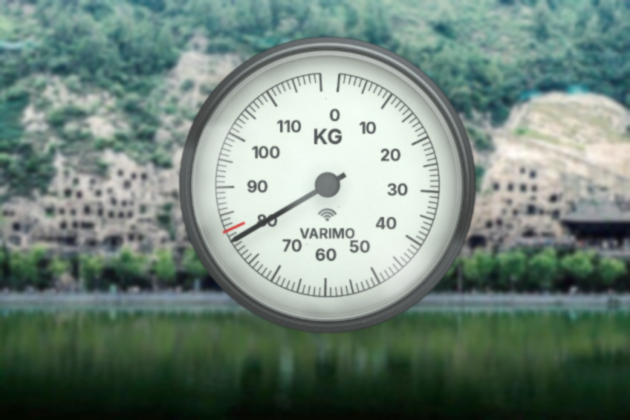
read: 80 kg
